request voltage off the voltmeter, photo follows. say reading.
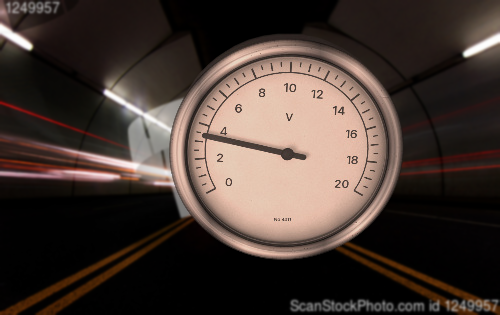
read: 3.5 V
